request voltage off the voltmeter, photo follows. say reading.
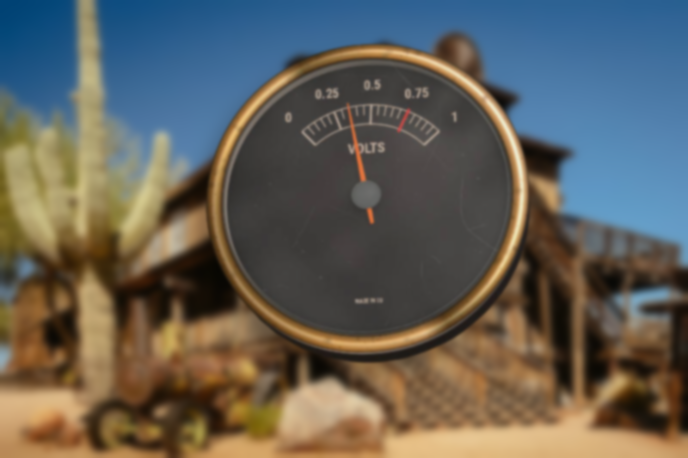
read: 0.35 V
